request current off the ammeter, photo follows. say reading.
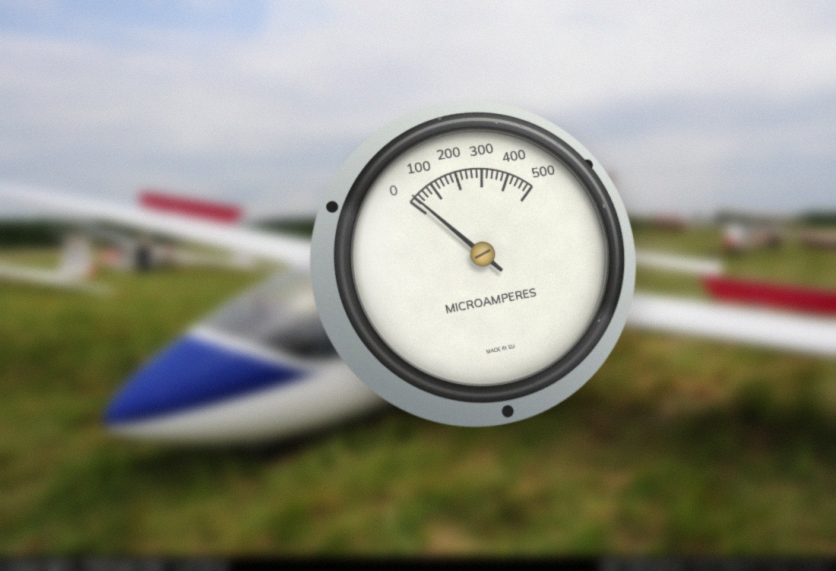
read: 20 µA
